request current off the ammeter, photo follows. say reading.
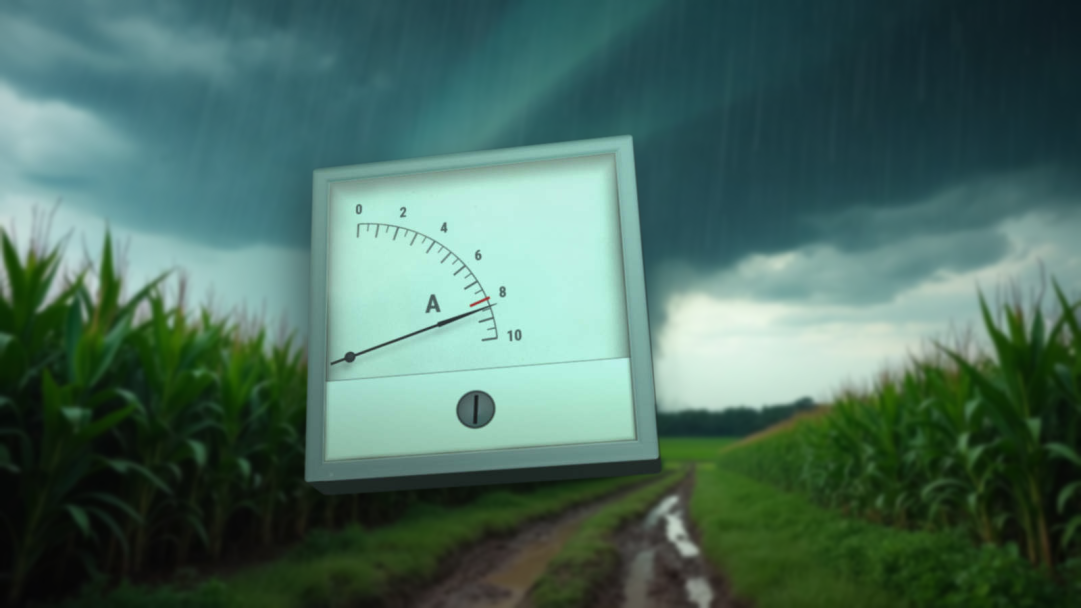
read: 8.5 A
